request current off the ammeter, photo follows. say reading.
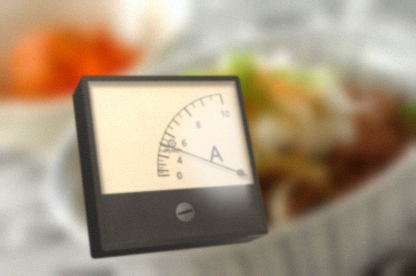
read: 5 A
